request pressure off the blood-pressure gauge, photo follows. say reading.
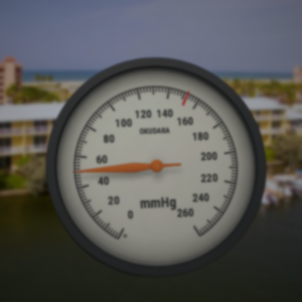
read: 50 mmHg
